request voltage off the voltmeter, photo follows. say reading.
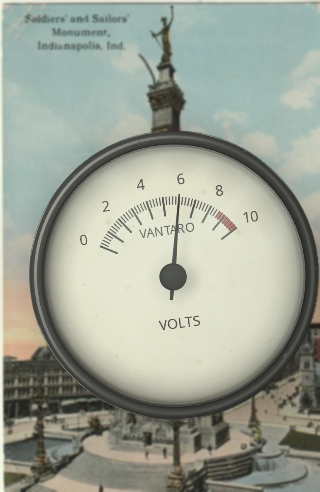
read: 6 V
